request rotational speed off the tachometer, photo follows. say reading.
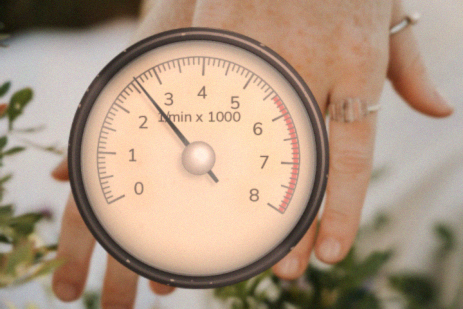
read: 2600 rpm
